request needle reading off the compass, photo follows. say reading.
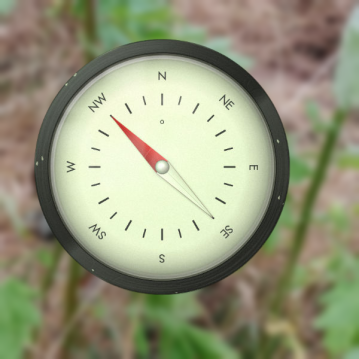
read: 315 °
